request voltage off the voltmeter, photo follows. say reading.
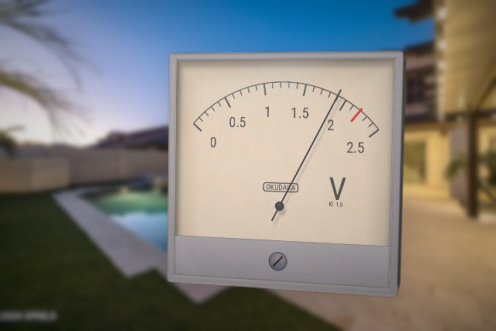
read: 1.9 V
